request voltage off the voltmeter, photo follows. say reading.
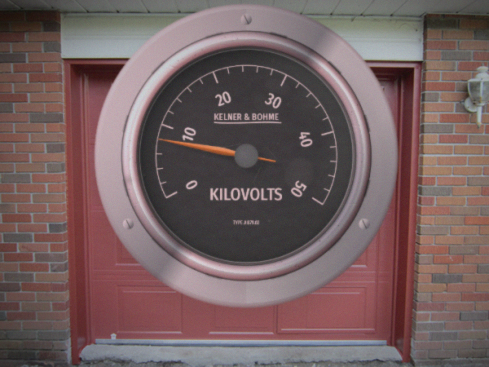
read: 8 kV
